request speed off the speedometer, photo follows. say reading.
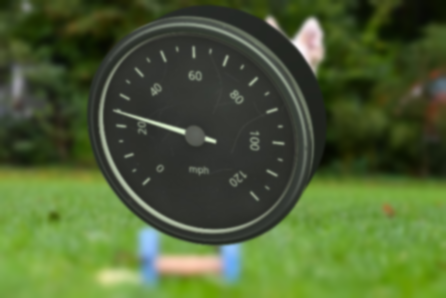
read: 25 mph
